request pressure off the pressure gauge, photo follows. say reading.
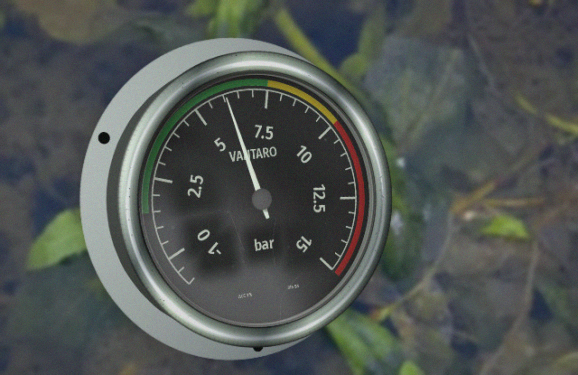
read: 6 bar
